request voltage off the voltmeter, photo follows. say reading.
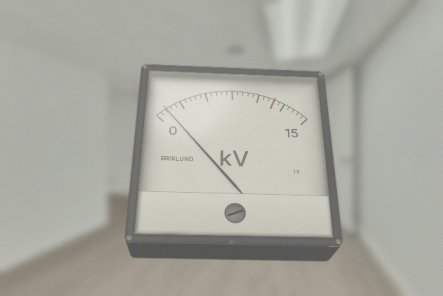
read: 1 kV
